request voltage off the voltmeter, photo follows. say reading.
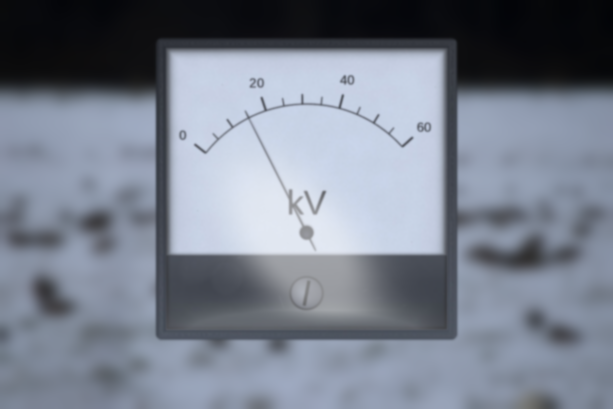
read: 15 kV
